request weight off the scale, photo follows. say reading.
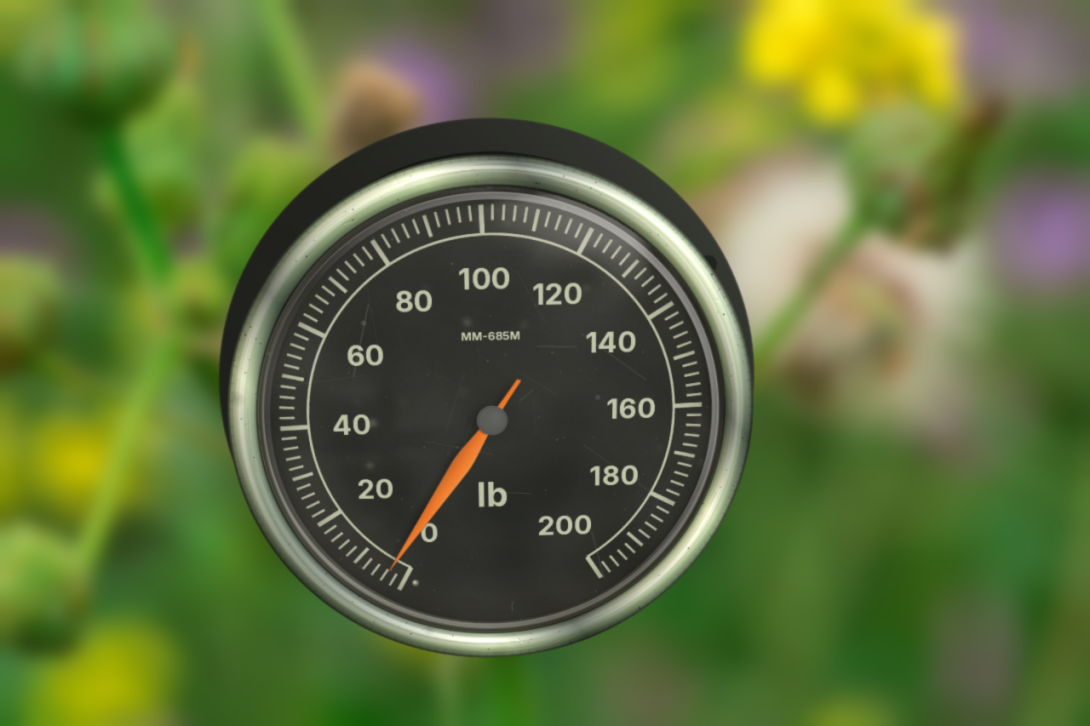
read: 4 lb
